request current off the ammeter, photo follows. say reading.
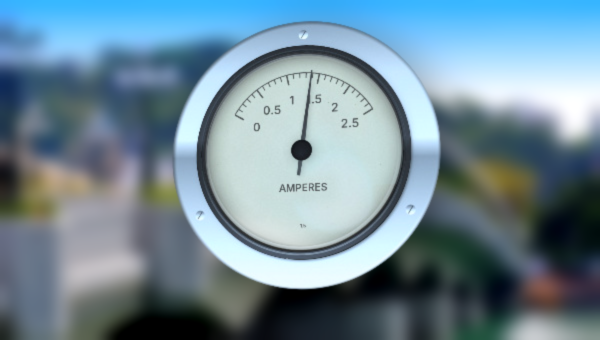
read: 1.4 A
